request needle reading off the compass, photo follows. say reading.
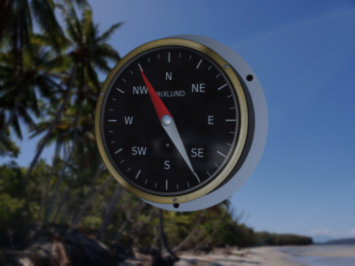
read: 330 °
